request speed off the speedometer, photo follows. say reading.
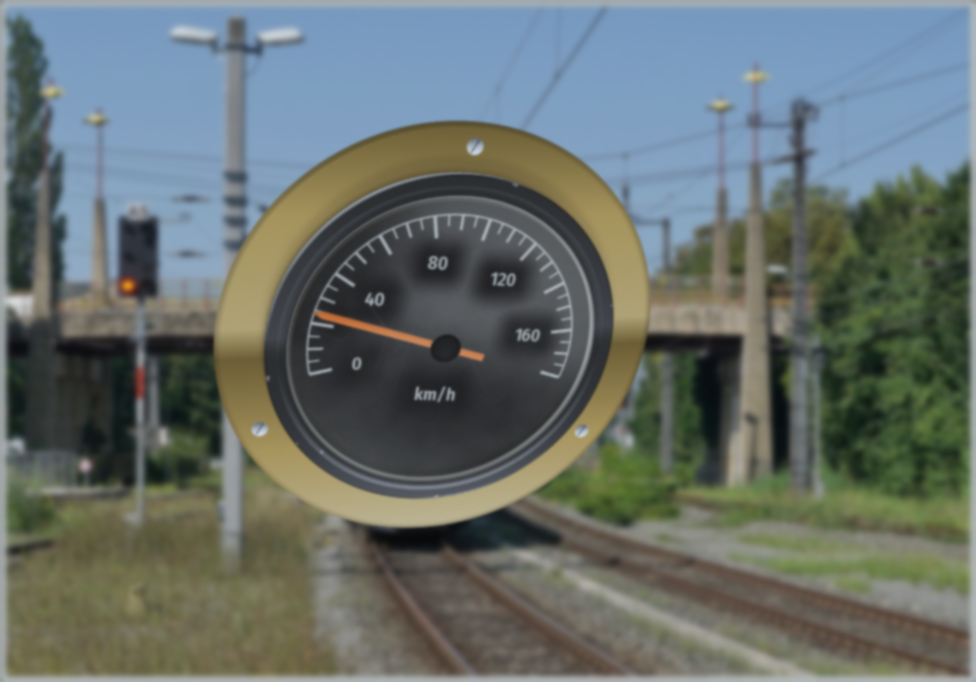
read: 25 km/h
